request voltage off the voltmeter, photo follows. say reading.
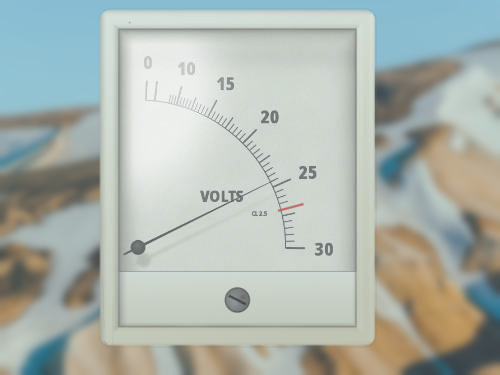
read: 24.5 V
